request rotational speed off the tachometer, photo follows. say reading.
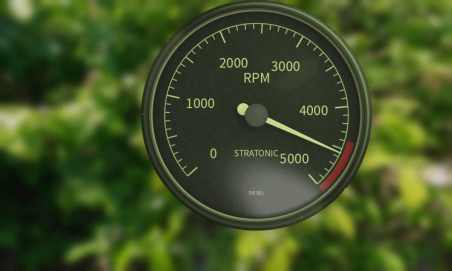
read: 4550 rpm
